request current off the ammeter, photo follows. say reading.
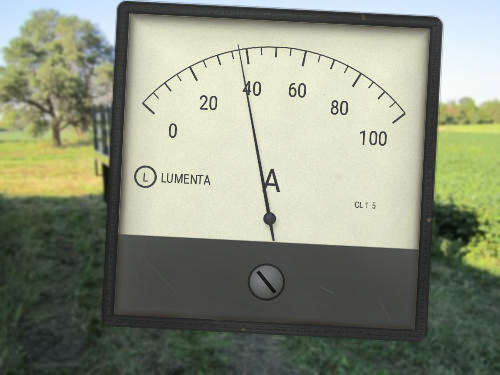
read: 37.5 A
